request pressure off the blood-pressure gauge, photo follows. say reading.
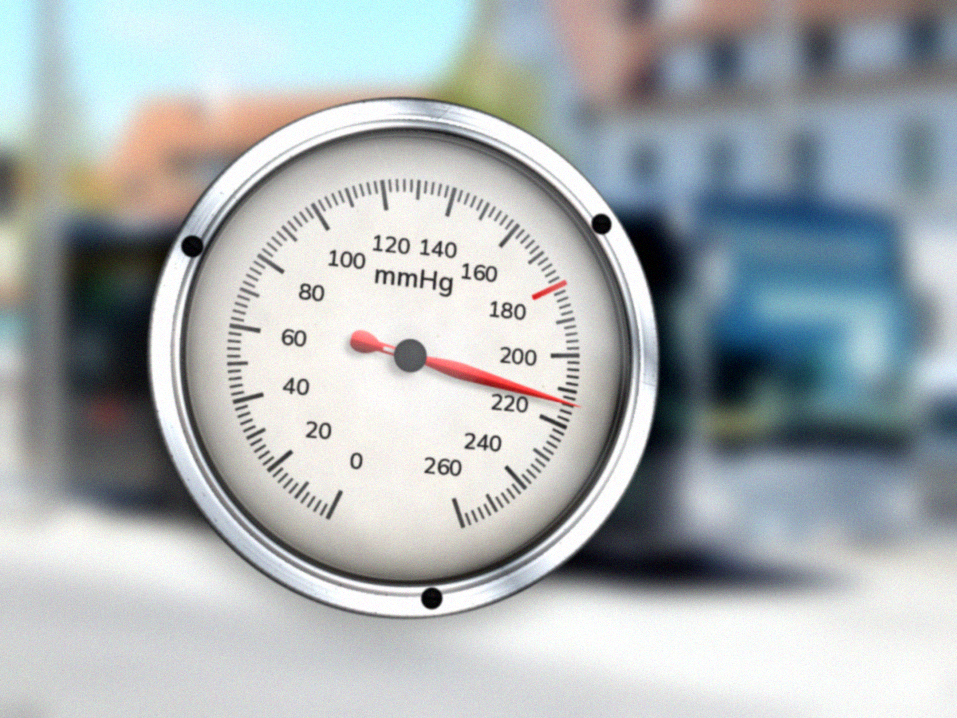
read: 214 mmHg
